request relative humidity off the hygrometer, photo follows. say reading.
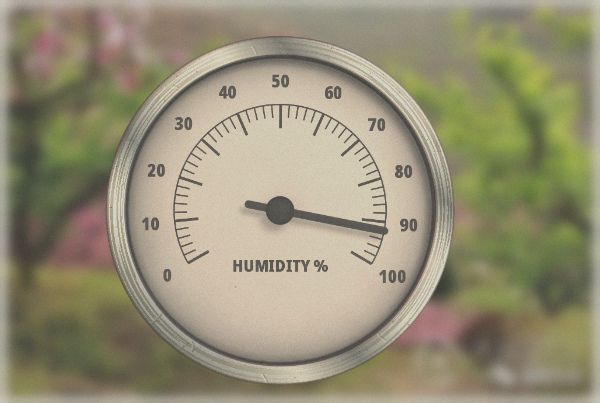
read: 92 %
